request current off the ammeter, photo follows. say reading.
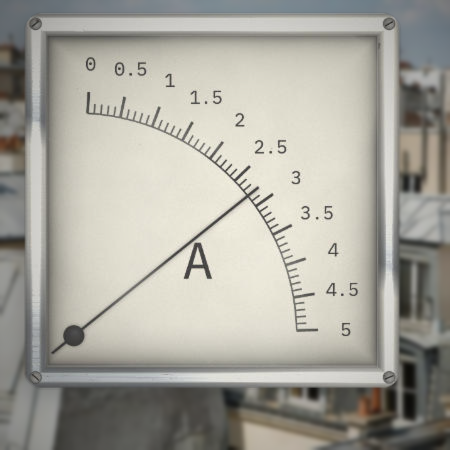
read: 2.8 A
